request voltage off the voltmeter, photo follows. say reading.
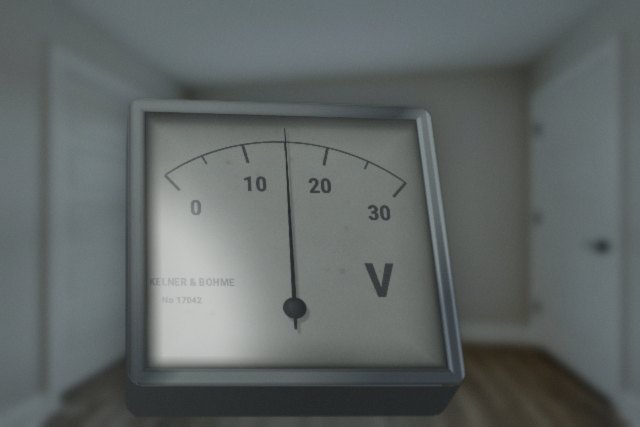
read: 15 V
